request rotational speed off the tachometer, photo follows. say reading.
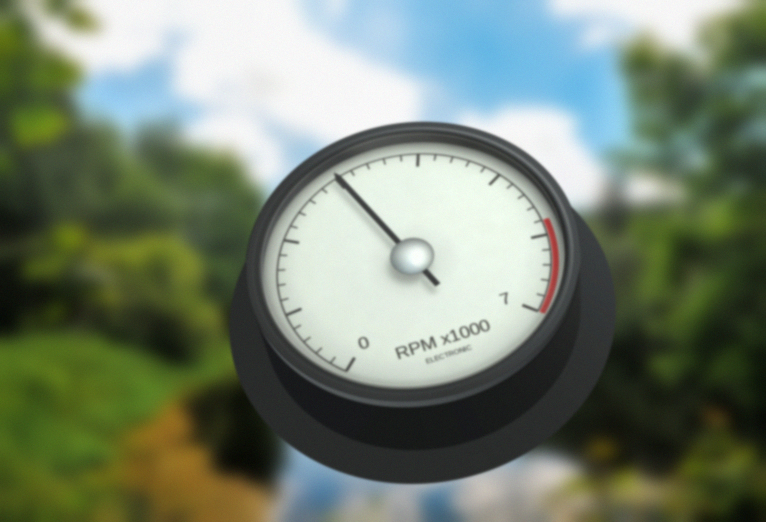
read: 3000 rpm
